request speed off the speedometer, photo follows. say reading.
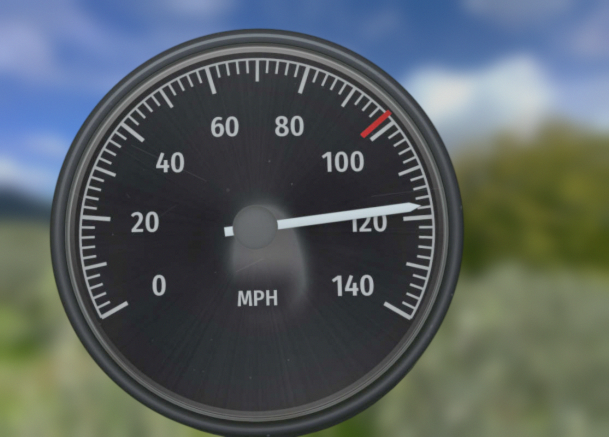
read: 118 mph
